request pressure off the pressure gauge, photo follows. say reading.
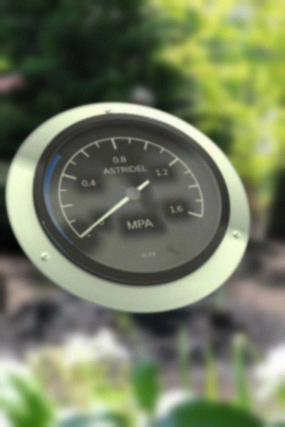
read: 0 MPa
